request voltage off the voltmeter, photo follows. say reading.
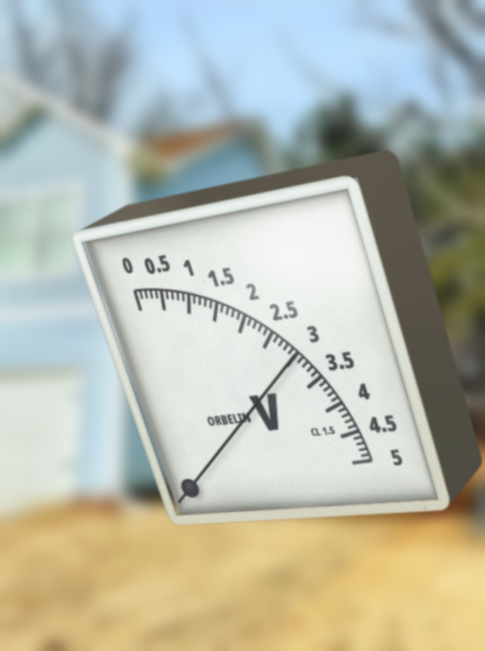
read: 3 V
